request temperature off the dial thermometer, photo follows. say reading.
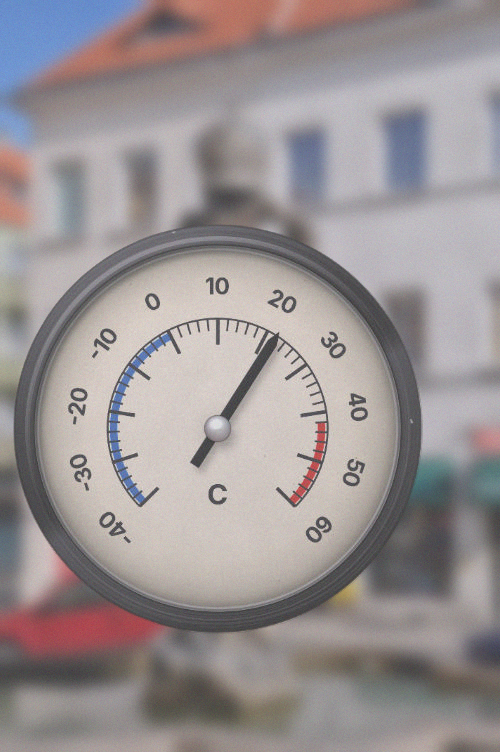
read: 22 °C
